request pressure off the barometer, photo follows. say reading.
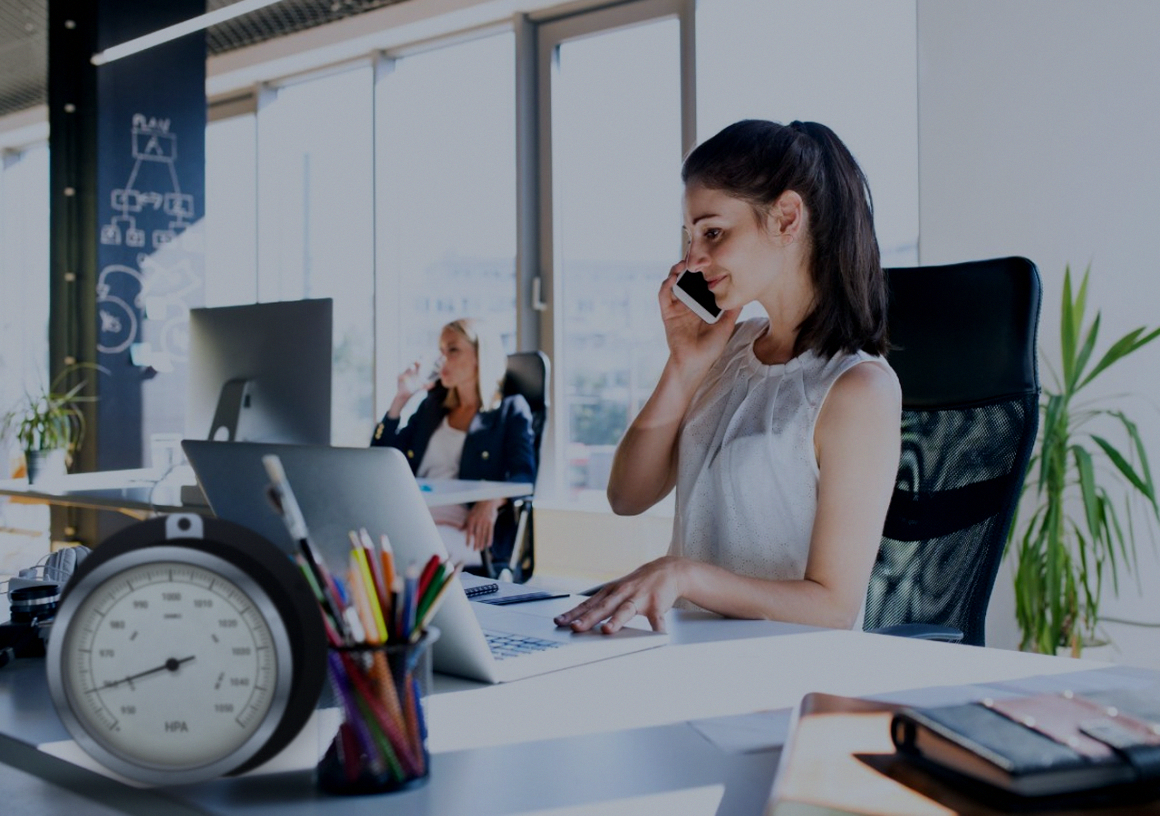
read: 960 hPa
